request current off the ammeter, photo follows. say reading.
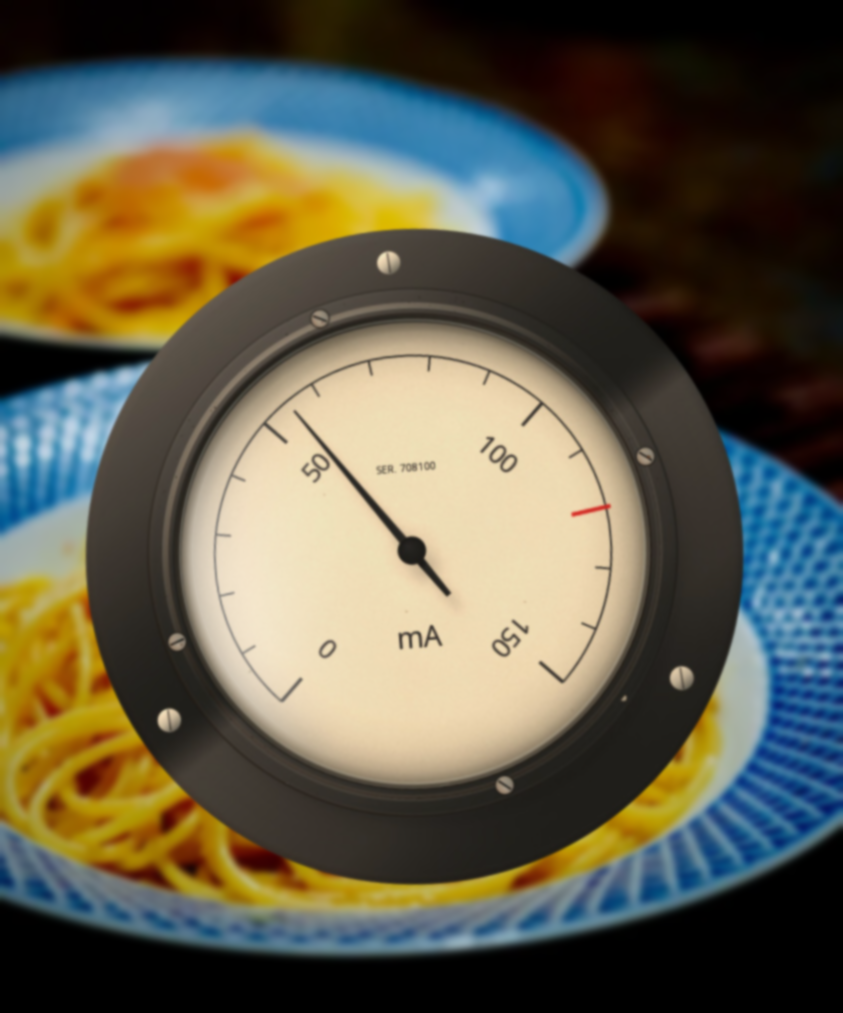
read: 55 mA
